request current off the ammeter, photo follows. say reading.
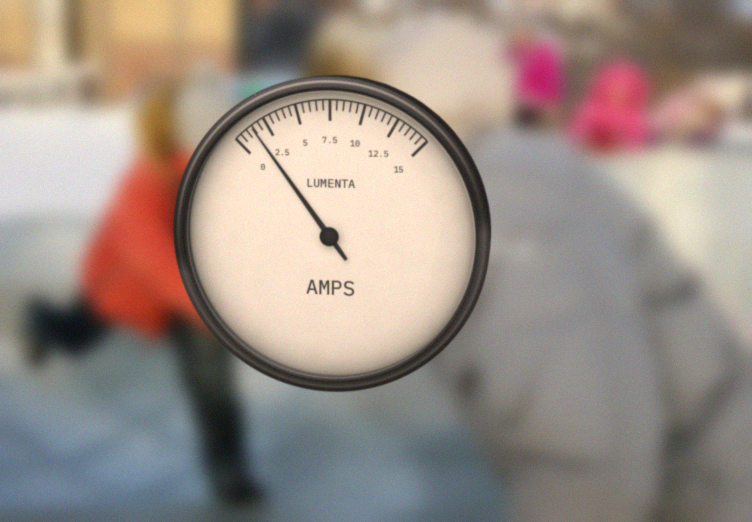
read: 1.5 A
